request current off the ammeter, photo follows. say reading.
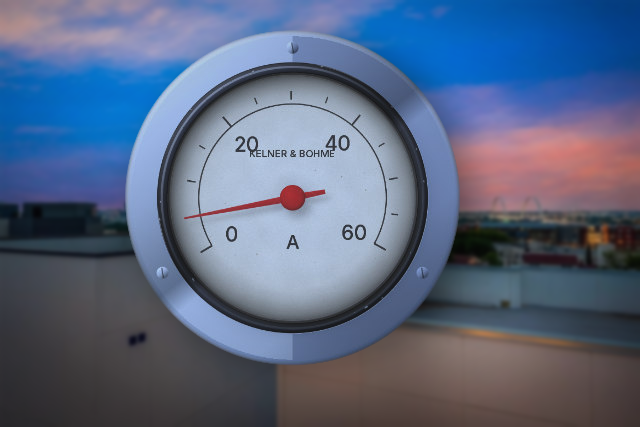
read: 5 A
